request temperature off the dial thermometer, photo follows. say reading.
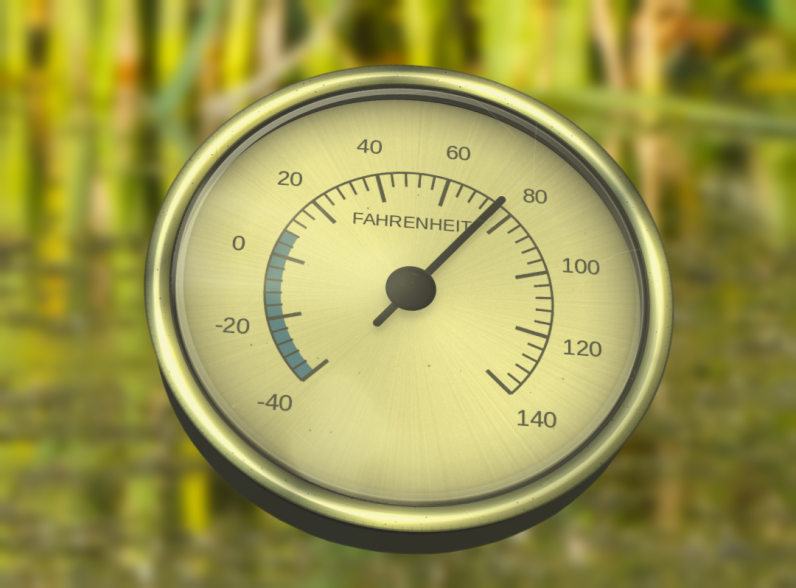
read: 76 °F
